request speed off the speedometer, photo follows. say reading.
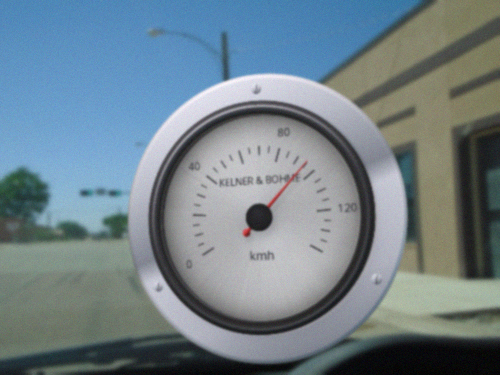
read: 95 km/h
